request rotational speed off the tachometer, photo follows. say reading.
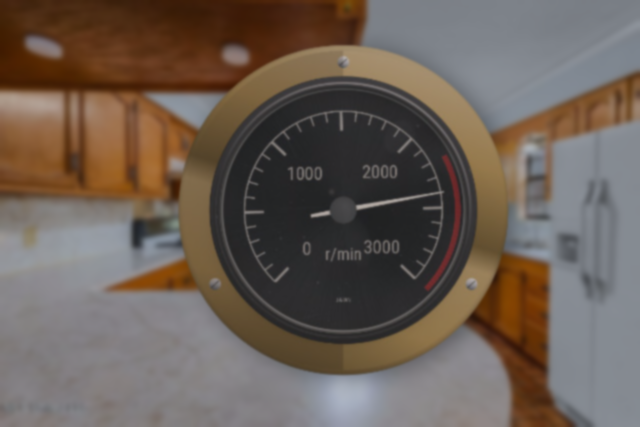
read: 2400 rpm
